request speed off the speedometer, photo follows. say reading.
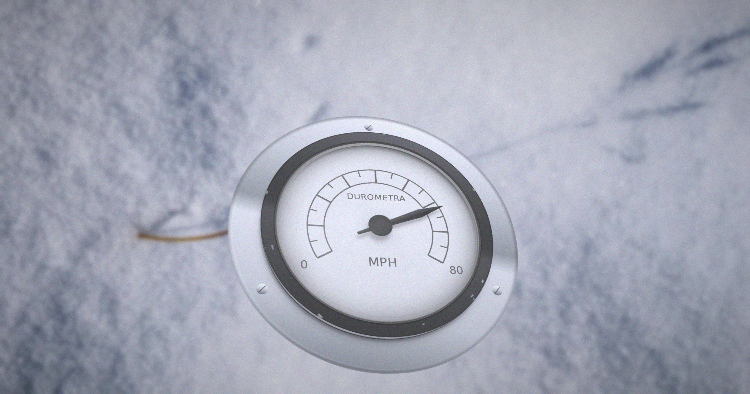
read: 62.5 mph
